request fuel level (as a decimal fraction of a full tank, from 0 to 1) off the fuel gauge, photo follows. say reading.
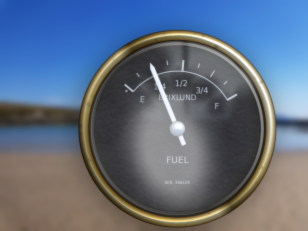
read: 0.25
